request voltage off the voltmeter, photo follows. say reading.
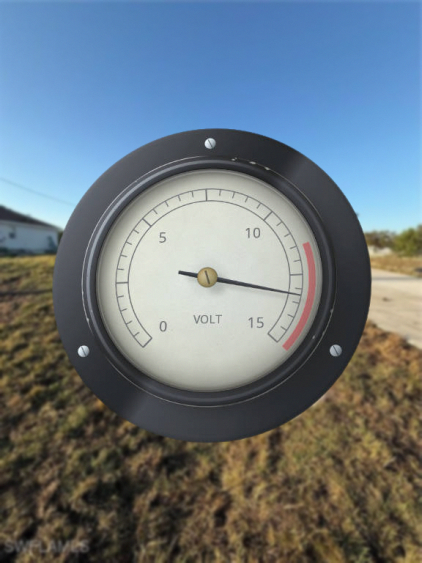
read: 13.25 V
